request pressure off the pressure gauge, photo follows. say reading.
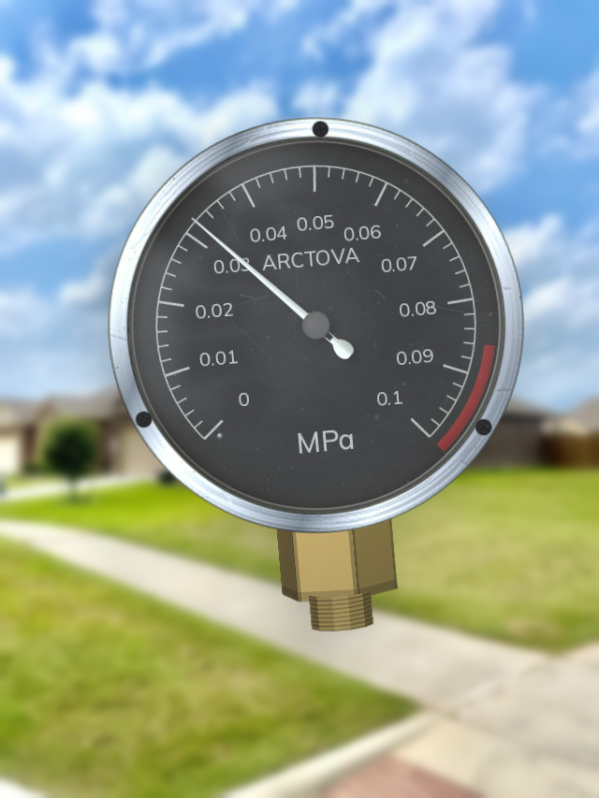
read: 0.032 MPa
